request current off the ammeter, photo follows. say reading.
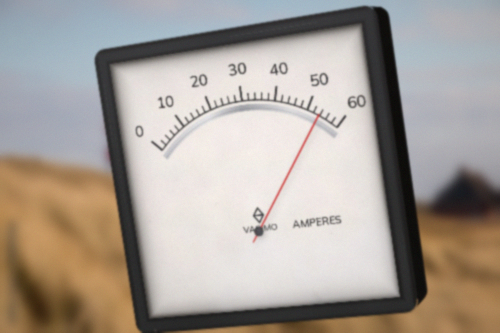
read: 54 A
